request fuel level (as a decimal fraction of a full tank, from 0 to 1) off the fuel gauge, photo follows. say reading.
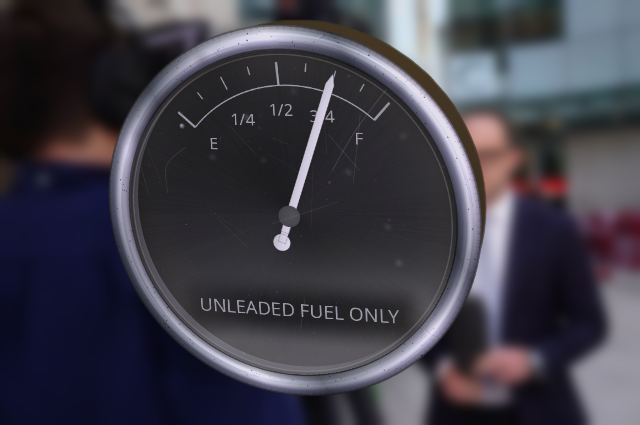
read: 0.75
